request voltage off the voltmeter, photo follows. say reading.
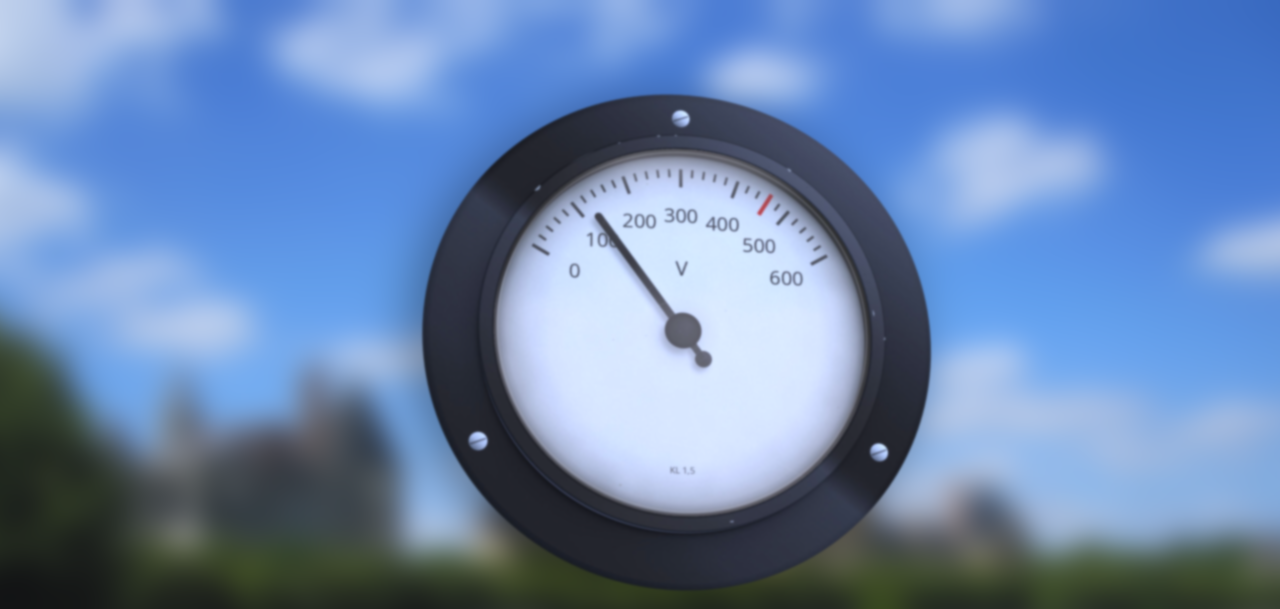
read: 120 V
